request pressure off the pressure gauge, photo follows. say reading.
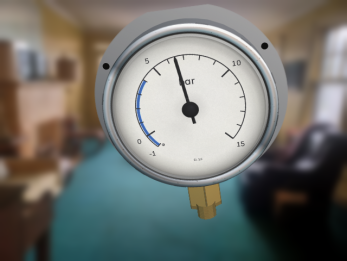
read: 6.5 bar
